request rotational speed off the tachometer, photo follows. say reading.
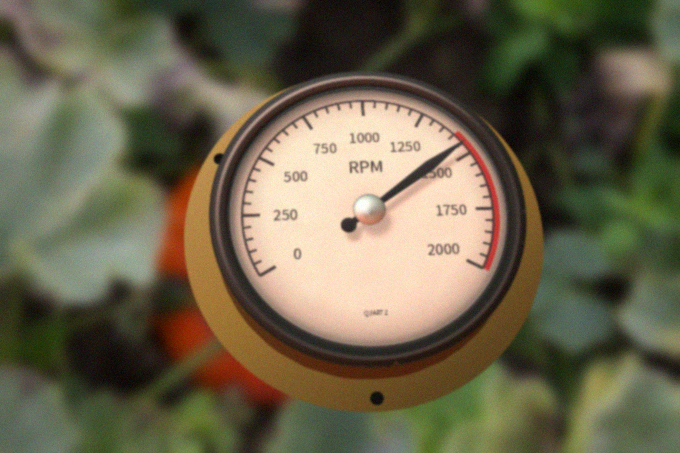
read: 1450 rpm
